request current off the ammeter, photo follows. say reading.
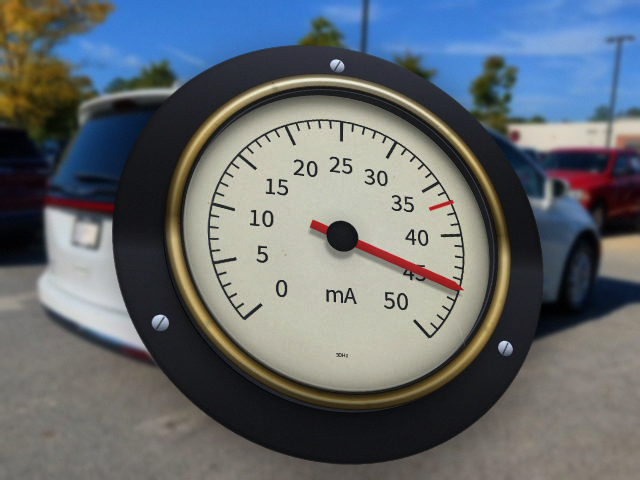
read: 45 mA
